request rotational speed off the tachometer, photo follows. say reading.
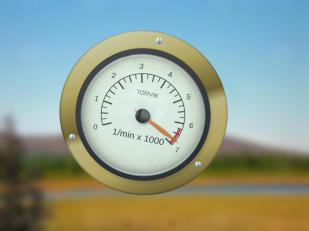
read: 6750 rpm
